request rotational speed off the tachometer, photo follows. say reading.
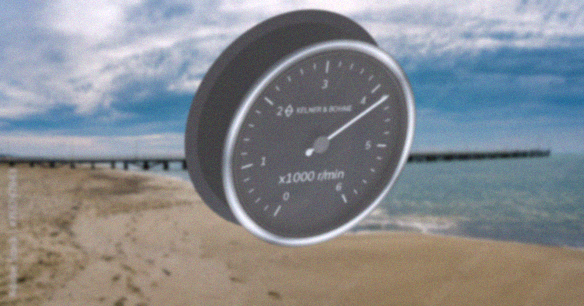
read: 4200 rpm
